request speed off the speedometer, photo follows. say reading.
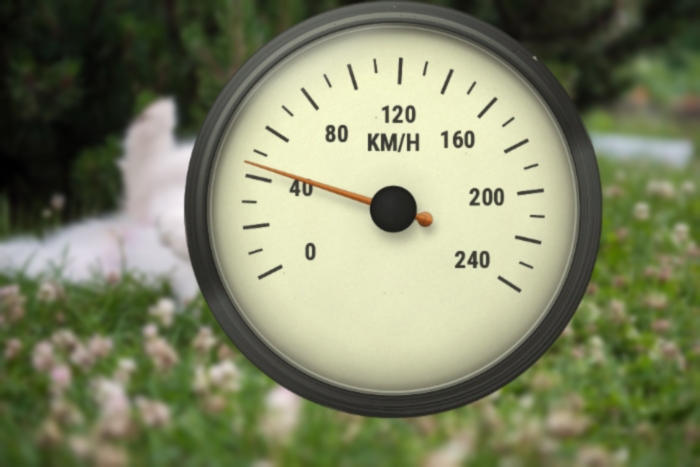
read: 45 km/h
